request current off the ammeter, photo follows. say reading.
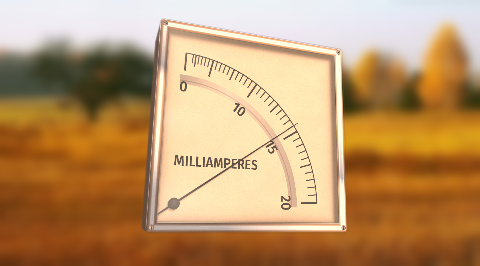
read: 14.5 mA
